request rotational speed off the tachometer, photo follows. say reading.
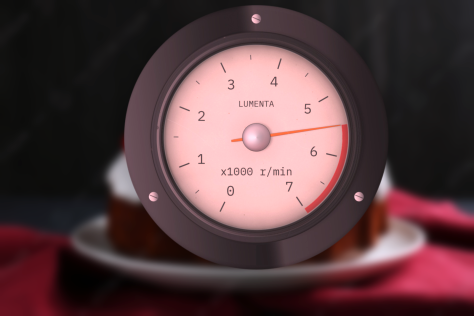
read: 5500 rpm
